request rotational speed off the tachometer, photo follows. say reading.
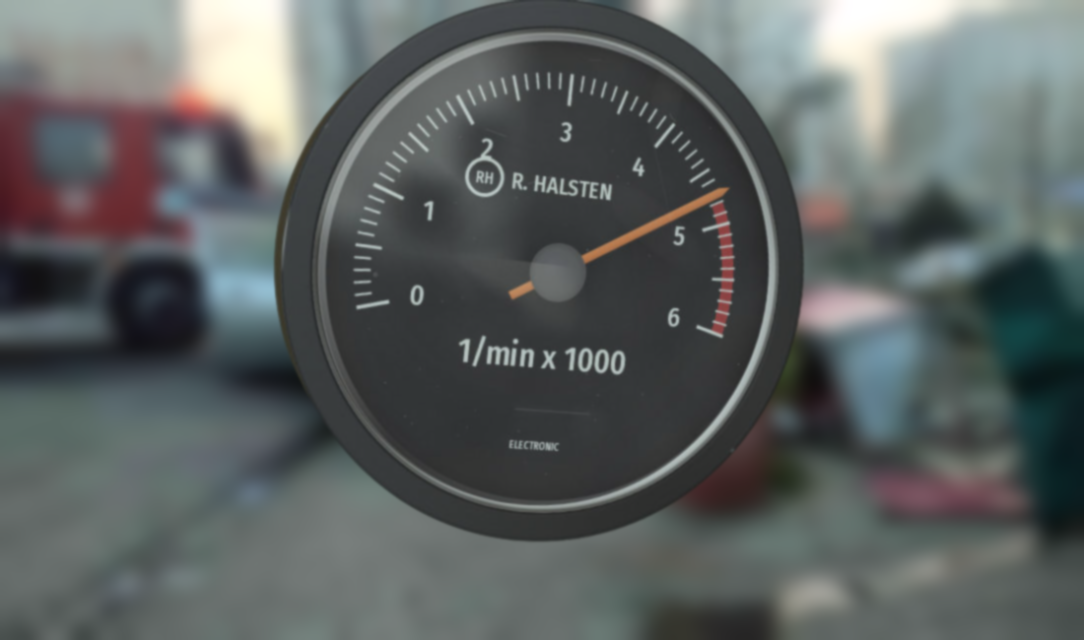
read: 4700 rpm
